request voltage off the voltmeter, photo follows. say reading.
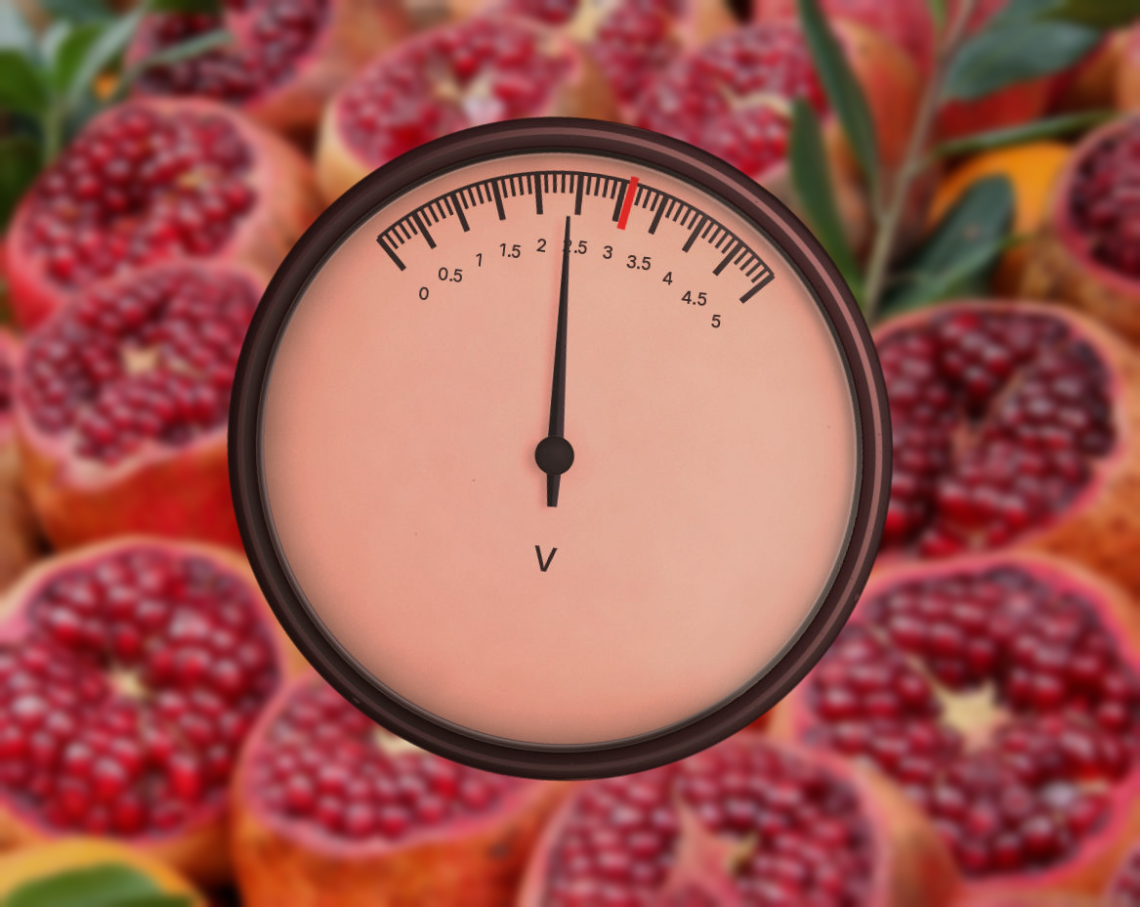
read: 2.4 V
